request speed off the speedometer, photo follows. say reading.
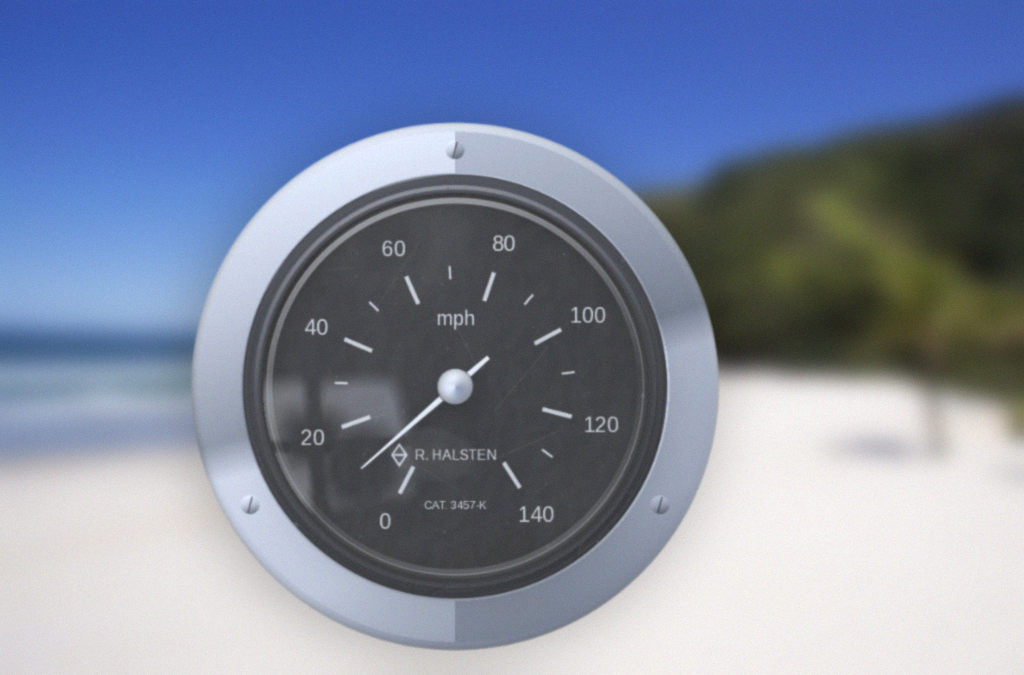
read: 10 mph
